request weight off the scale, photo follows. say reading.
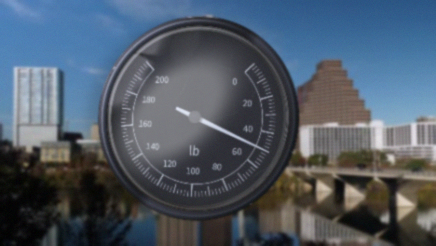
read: 50 lb
